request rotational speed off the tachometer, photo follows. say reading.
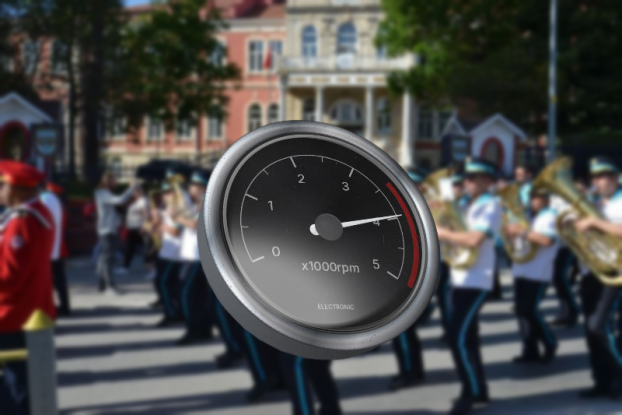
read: 4000 rpm
